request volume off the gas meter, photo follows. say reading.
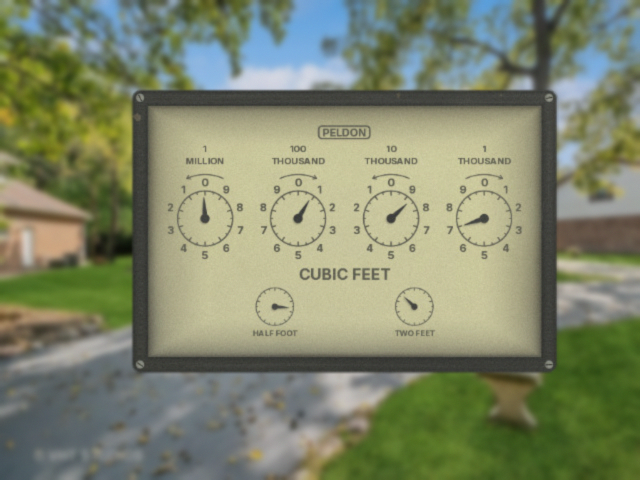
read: 8700 ft³
